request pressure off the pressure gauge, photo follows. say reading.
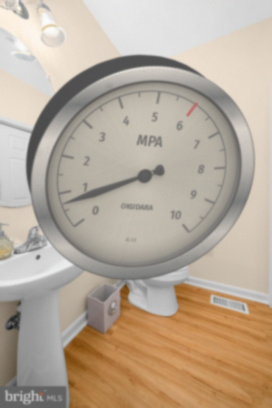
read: 0.75 MPa
